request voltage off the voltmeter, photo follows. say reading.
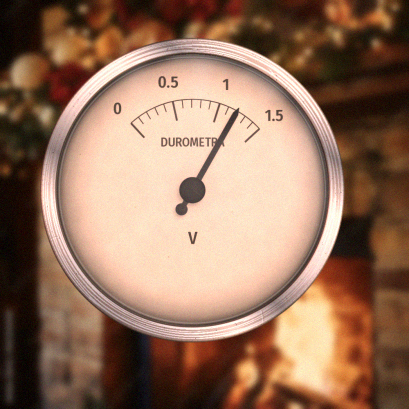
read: 1.2 V
